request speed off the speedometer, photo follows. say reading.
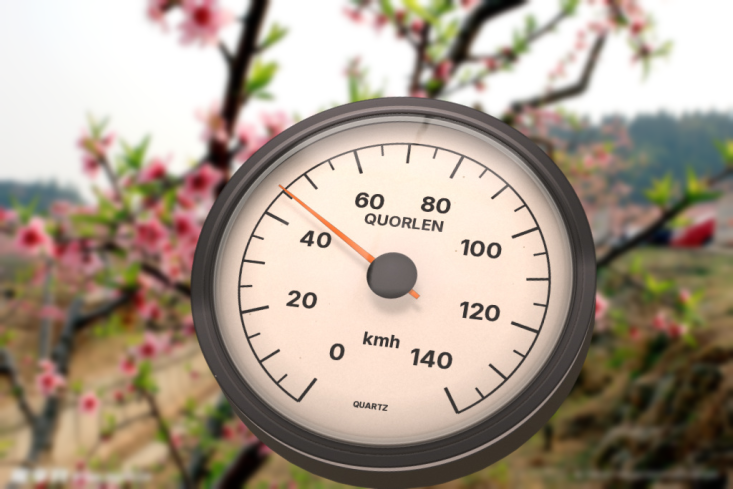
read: 45 km/h
